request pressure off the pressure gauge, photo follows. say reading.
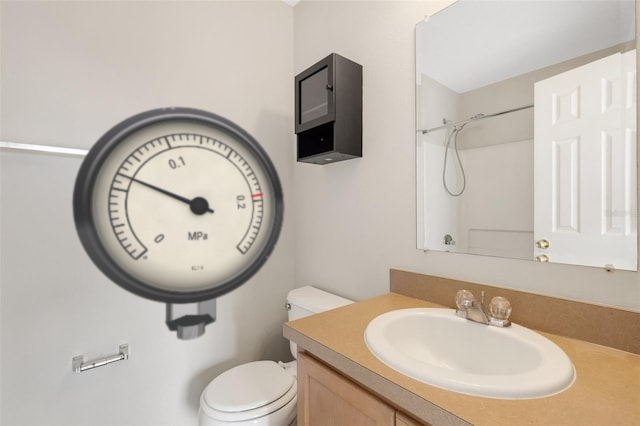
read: 0.06 MPa
